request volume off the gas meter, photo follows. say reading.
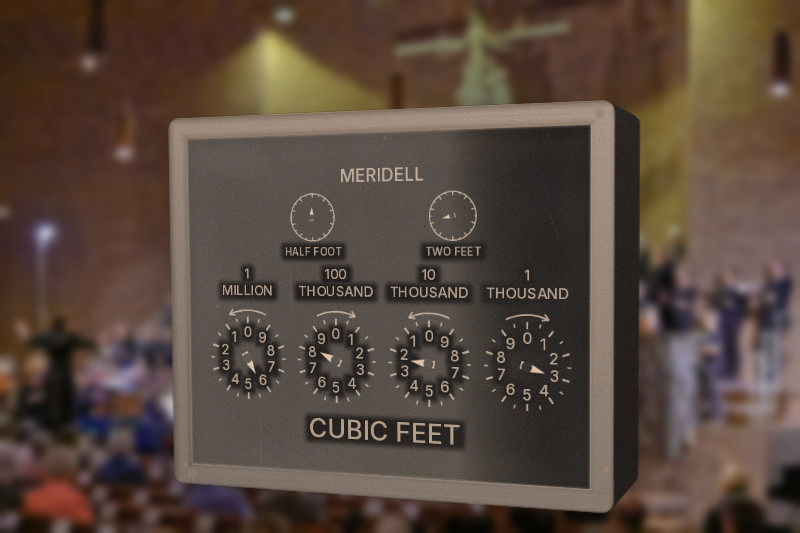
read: 582300 ft³
